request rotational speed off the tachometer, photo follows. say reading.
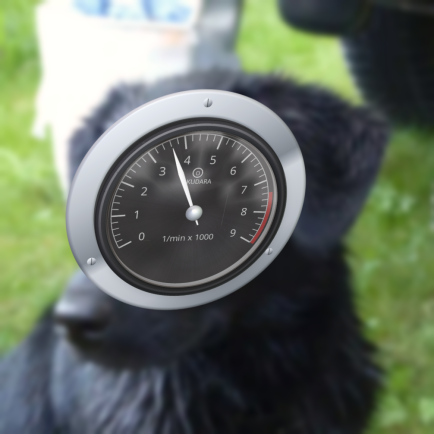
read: 3600 rpm
